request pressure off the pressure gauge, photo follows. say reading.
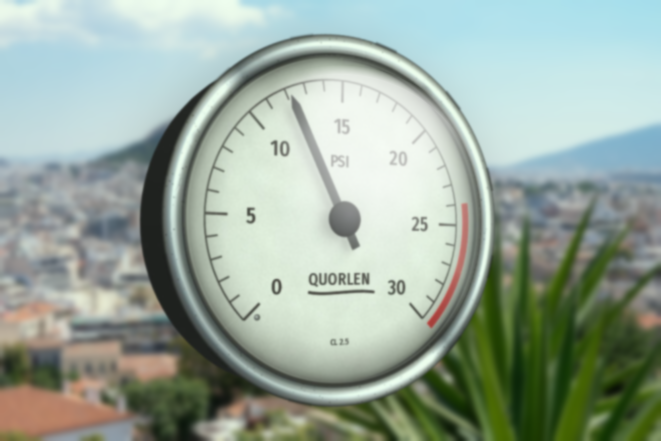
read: 12 psi
